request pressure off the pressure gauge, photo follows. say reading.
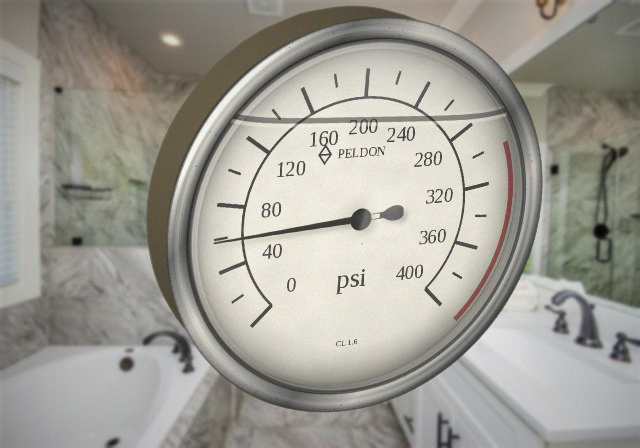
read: 60 psi
